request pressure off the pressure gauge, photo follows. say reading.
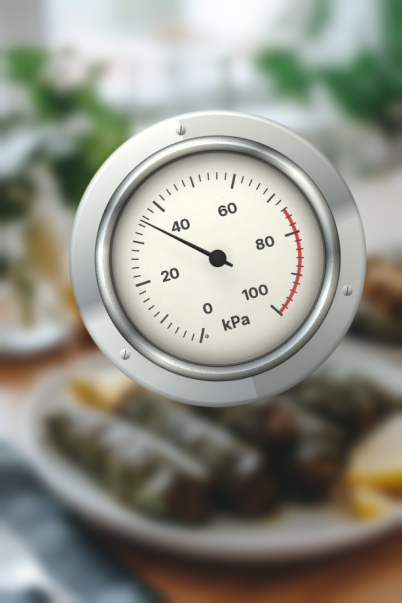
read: 35 kPa
